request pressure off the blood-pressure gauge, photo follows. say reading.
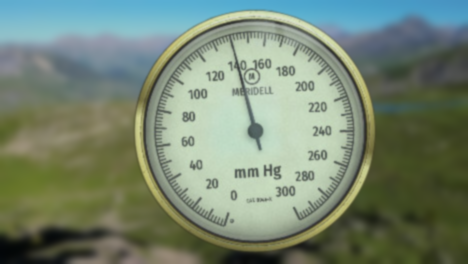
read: 140 mmHg
